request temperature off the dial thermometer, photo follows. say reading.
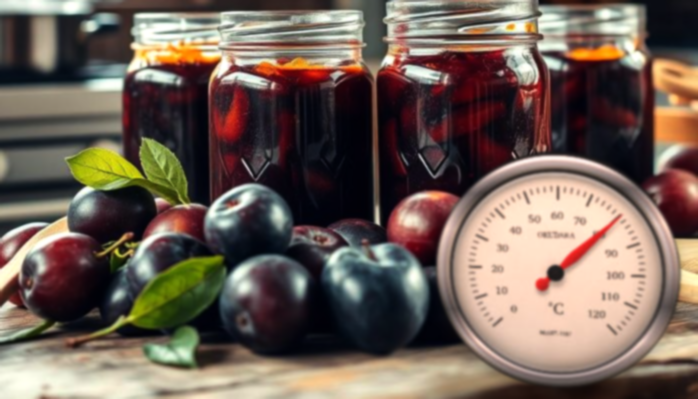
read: 80 °C
